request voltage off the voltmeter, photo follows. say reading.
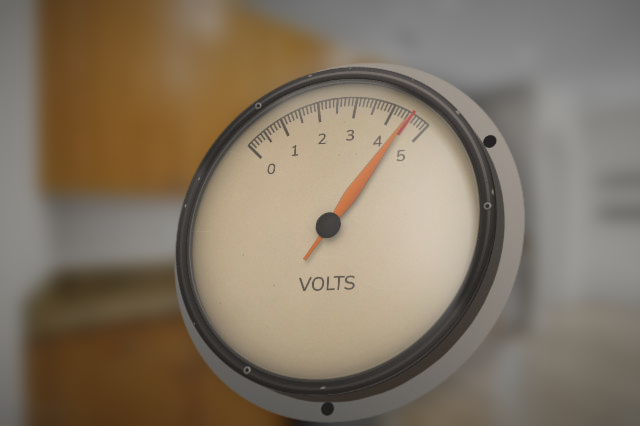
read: 4.5 V
